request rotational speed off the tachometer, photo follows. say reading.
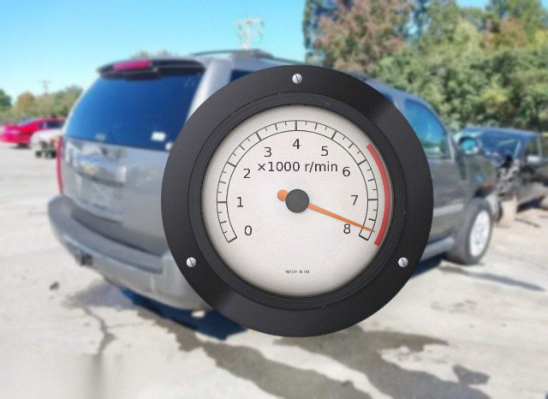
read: 7750 rpm
